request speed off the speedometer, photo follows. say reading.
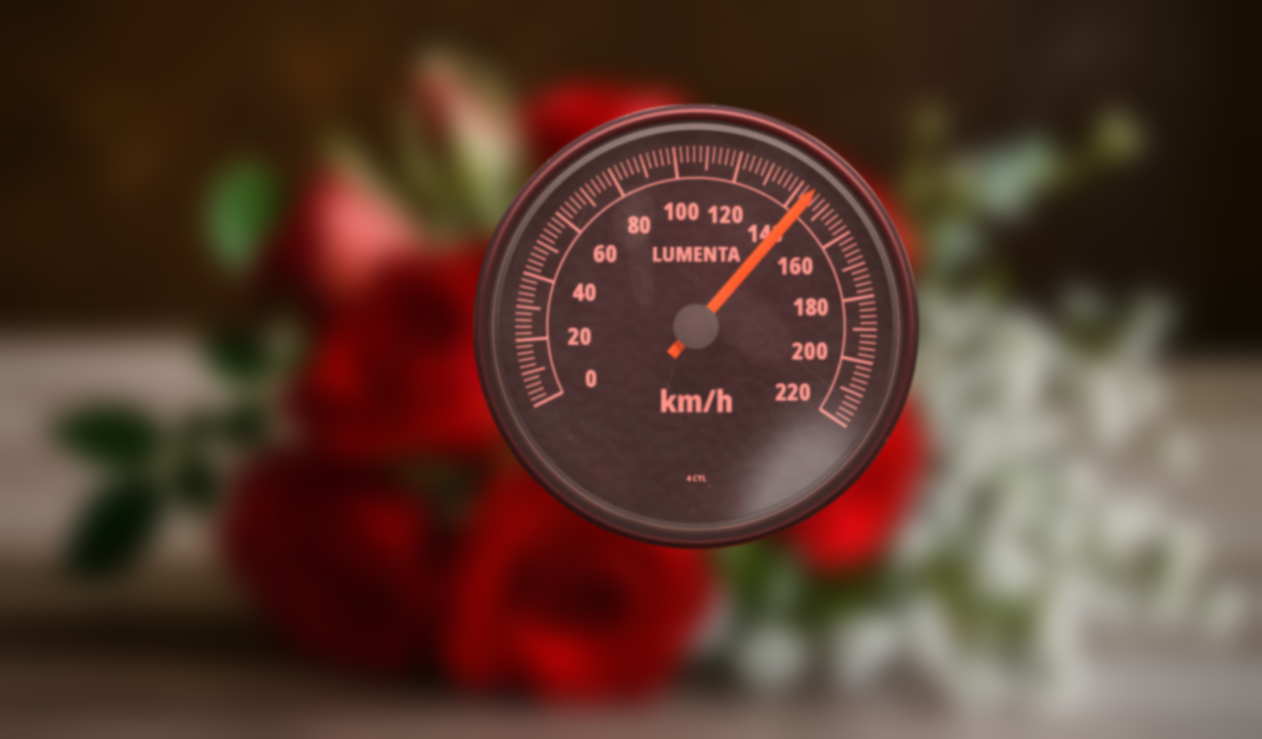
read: 144 km/h
